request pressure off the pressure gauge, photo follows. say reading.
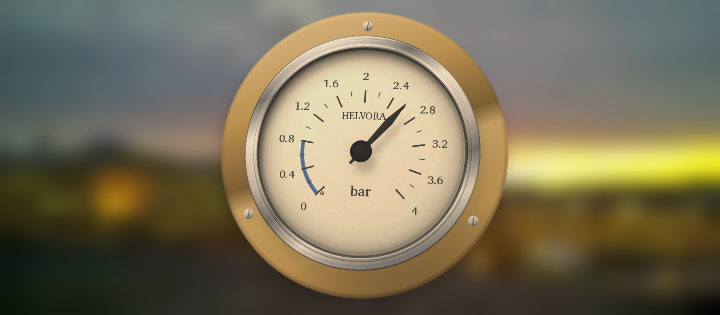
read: 2.6 bar
